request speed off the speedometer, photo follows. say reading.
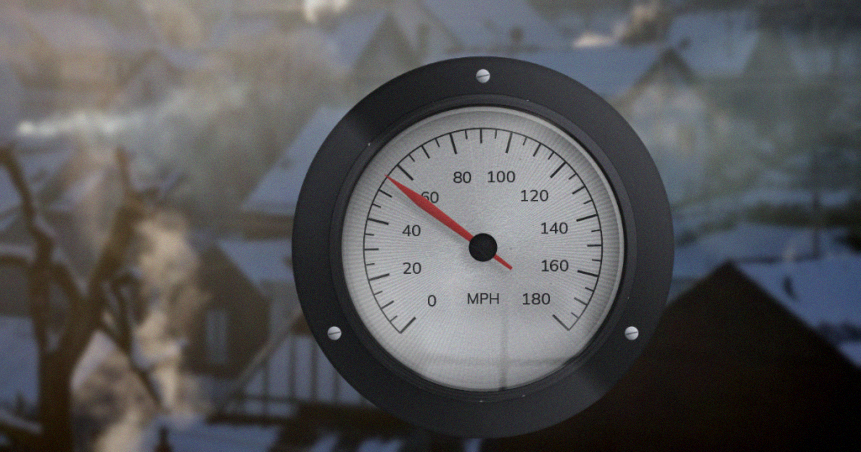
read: 55 mph
